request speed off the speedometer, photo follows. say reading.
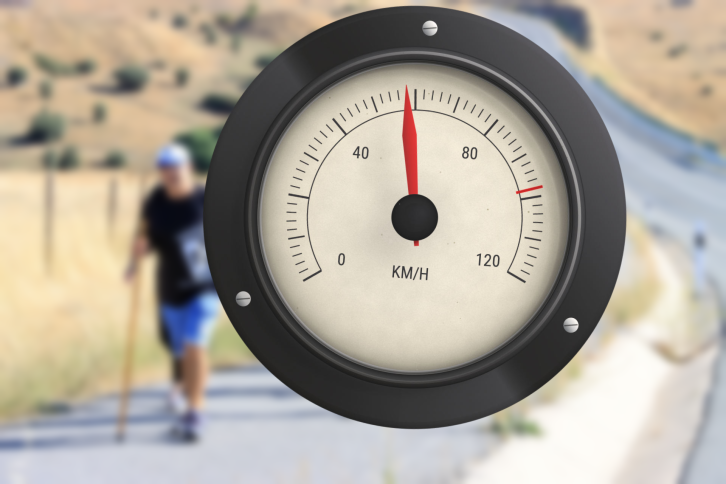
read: 58 km/h
